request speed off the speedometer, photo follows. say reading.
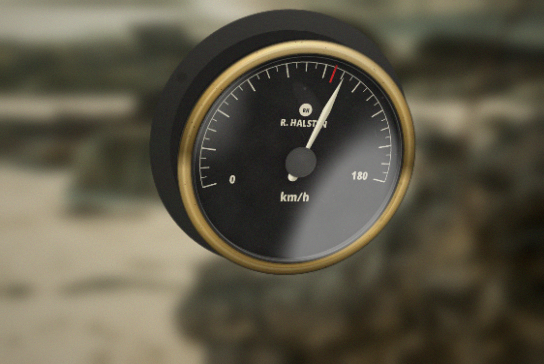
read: 110 km/h
